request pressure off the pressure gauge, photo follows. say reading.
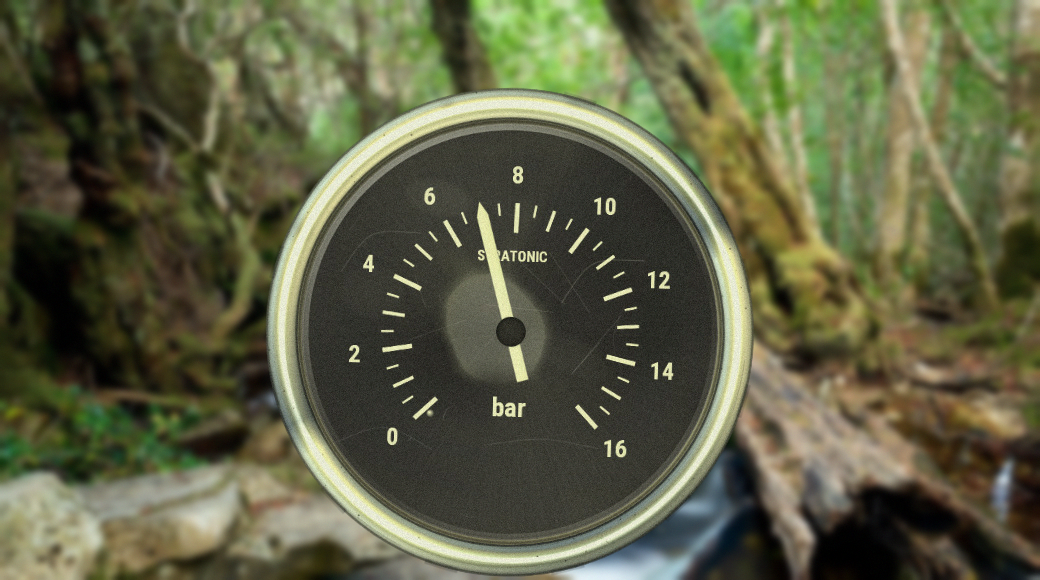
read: 7 bar
